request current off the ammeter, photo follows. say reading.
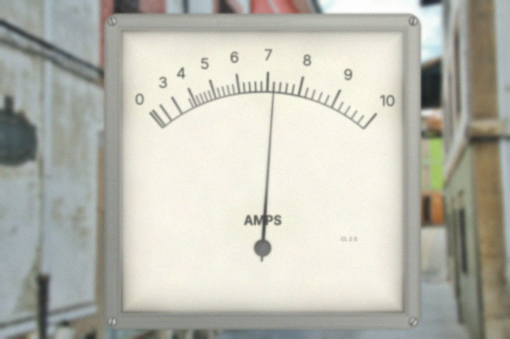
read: 7.2 A
